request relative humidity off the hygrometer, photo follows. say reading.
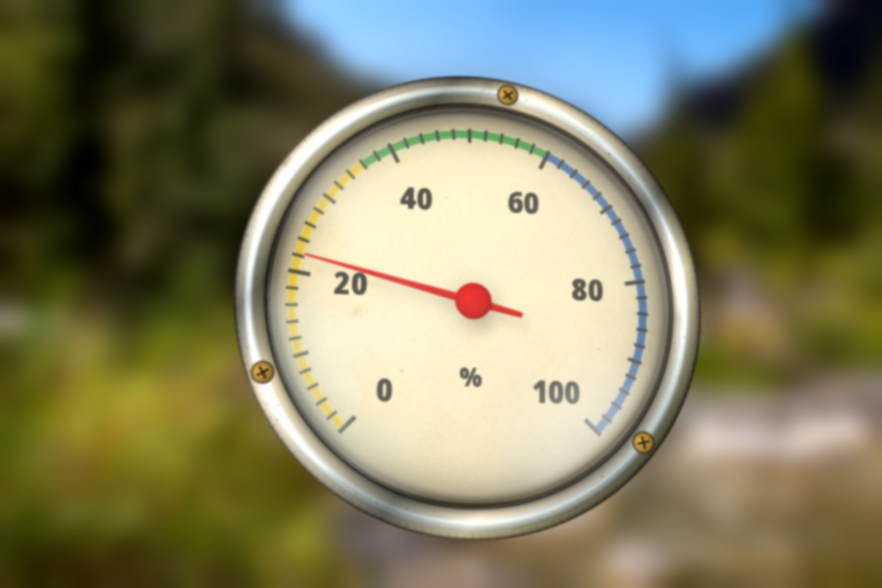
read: 22 %
